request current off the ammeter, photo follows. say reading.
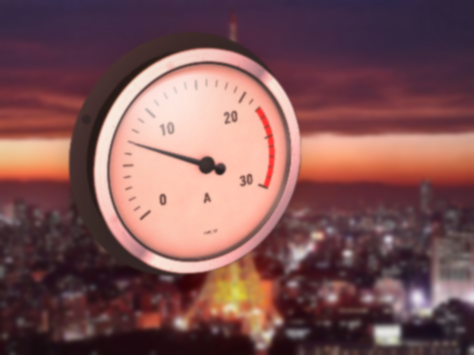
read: 7 A
